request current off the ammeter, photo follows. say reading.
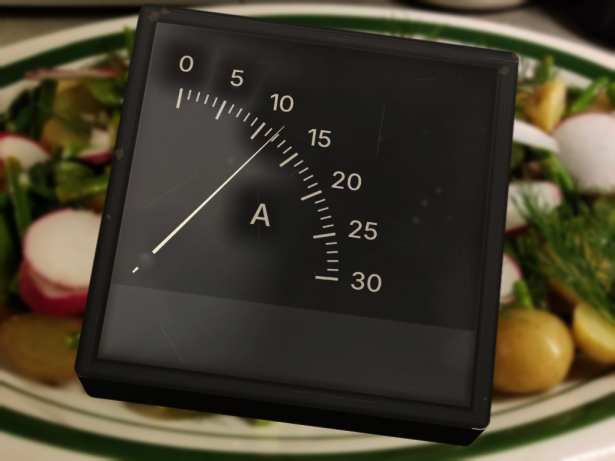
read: 12 A
